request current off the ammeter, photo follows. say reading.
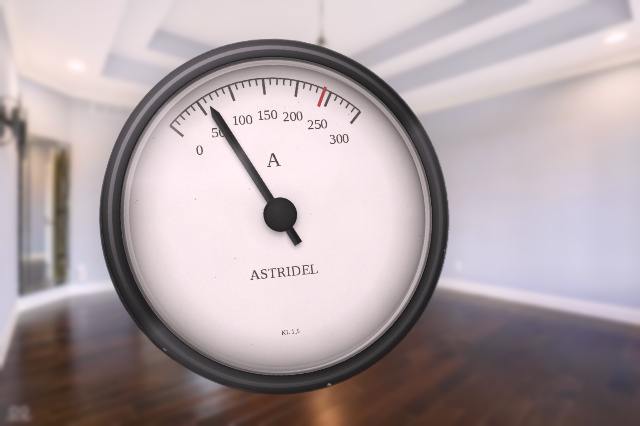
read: 60 A
